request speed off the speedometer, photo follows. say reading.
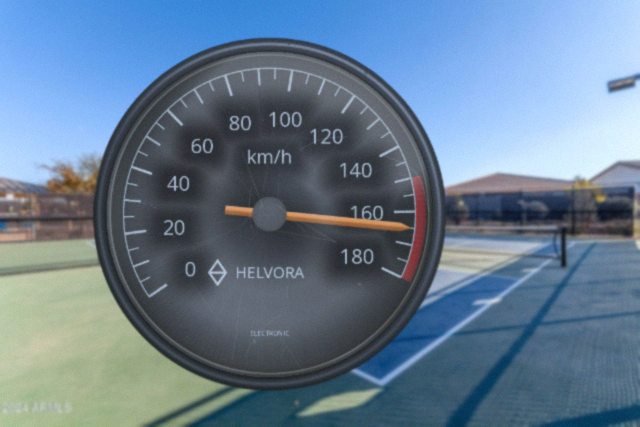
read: 165 km/h
